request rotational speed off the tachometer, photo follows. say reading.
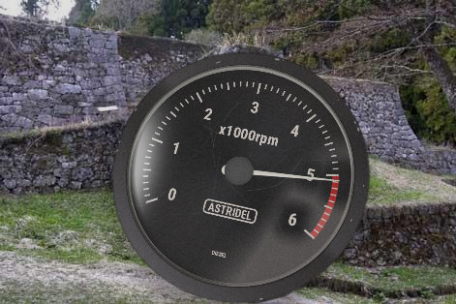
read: 5100 rpm
